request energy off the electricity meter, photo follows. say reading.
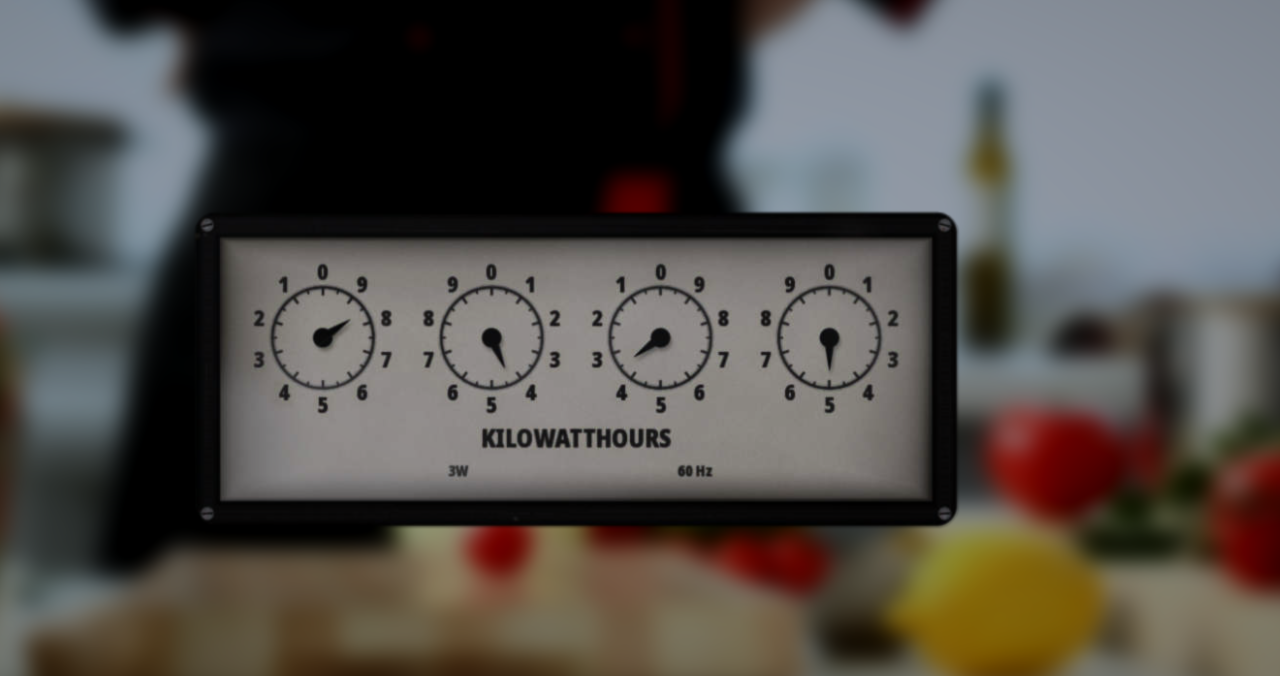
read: 8435 kWh
